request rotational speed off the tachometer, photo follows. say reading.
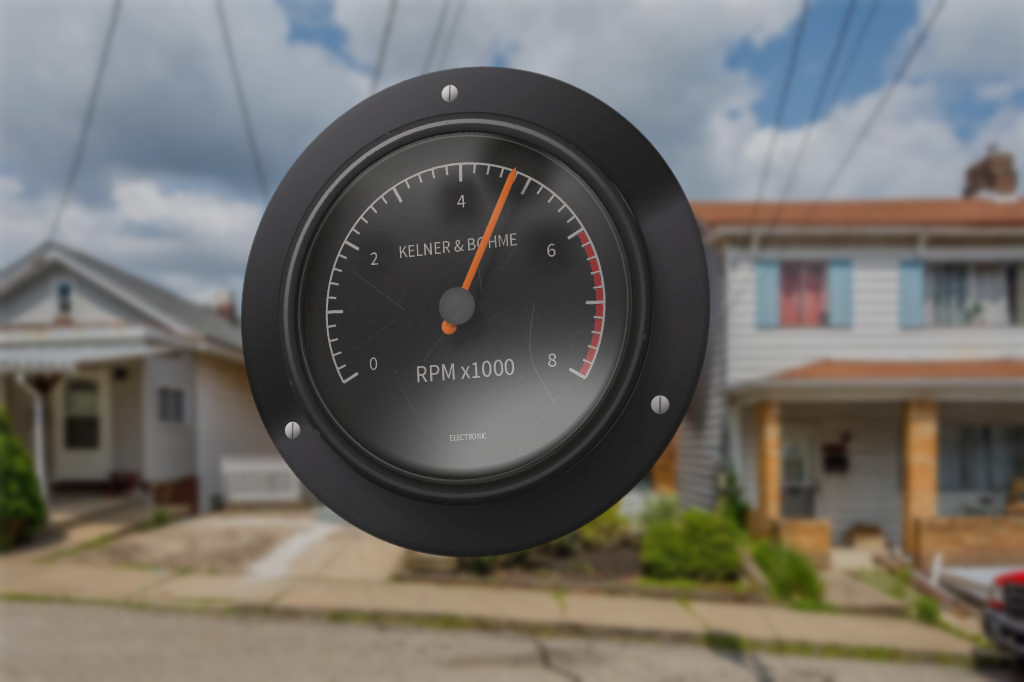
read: 4800 rpm
